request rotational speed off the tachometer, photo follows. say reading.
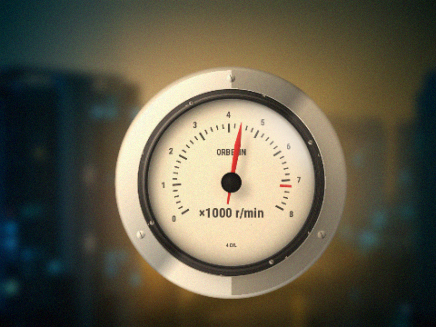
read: 4400 rpm
